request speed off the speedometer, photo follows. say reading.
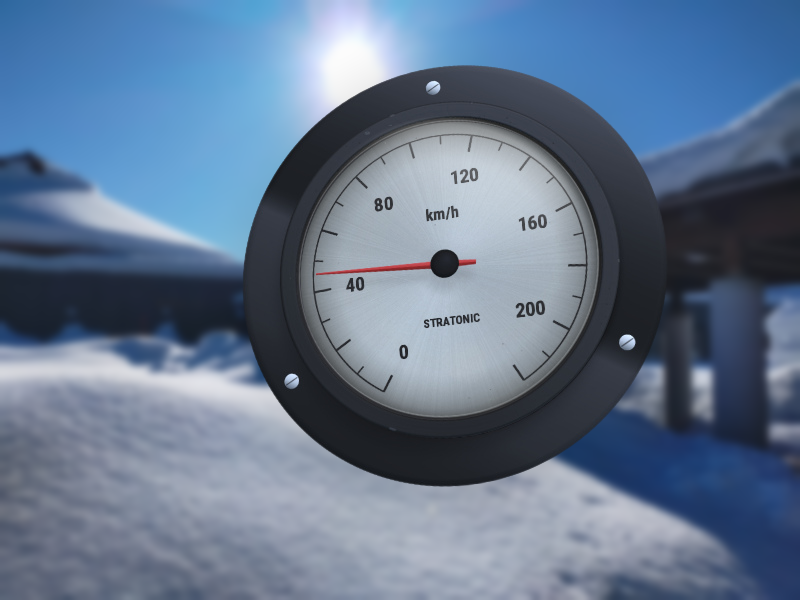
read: 45 km/h
